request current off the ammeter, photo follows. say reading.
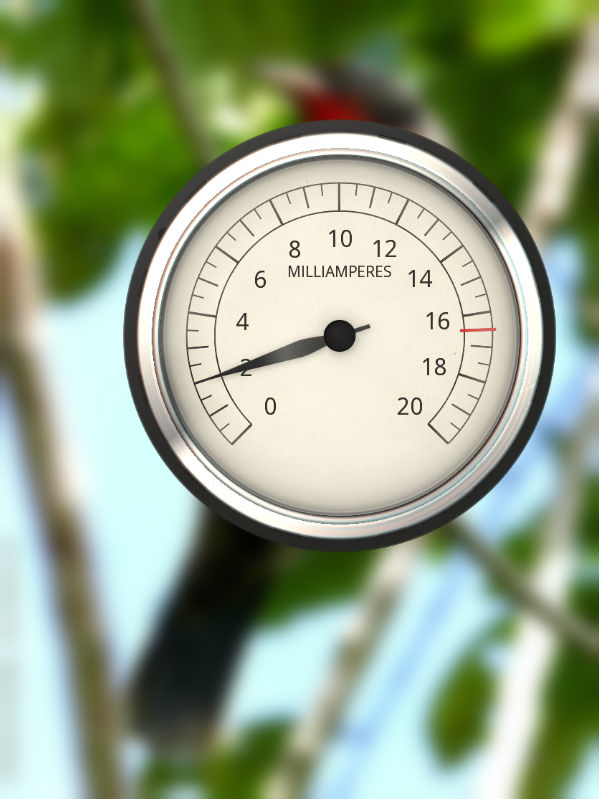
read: 2 mA
